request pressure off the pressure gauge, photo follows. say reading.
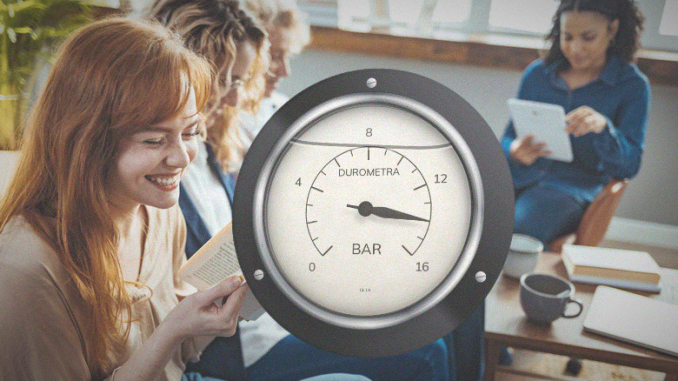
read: 14 bar
